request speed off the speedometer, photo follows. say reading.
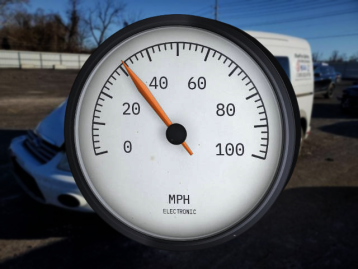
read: 32 mph
